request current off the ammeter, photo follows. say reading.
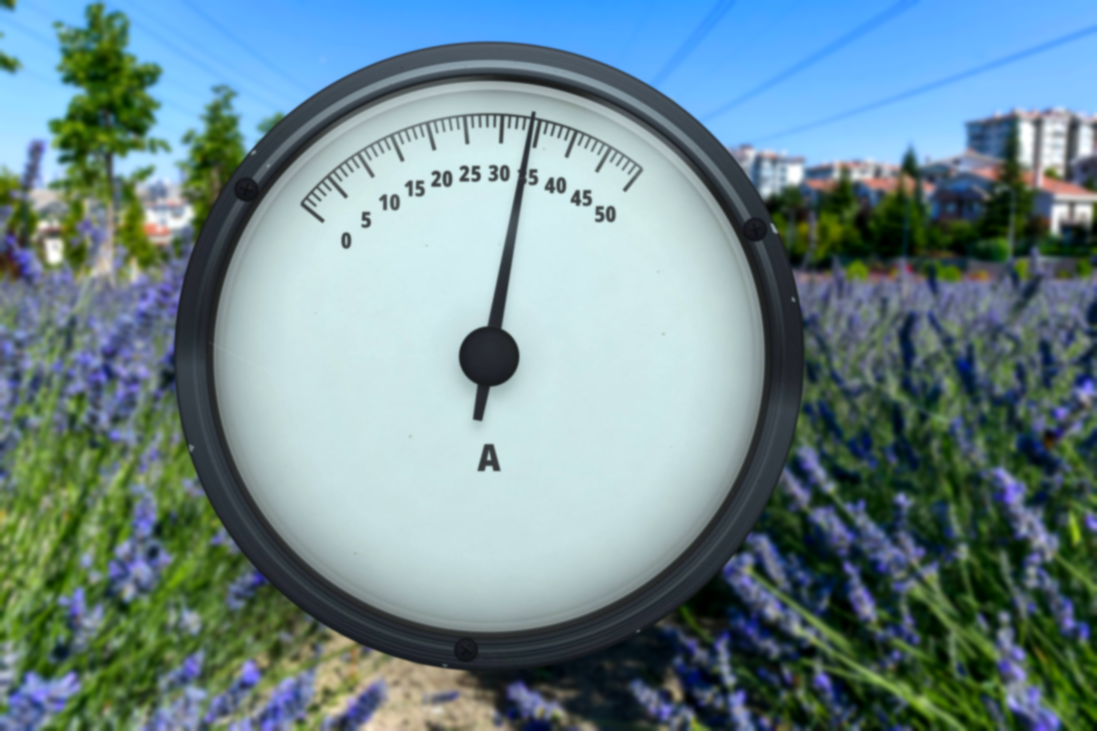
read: 34 A
